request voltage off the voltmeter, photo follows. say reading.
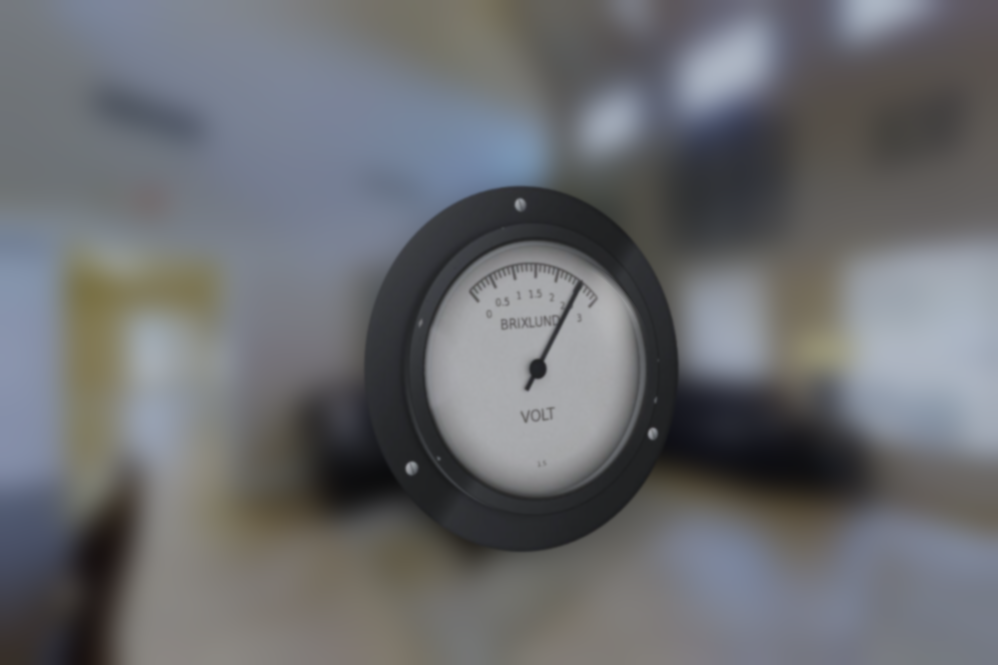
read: 2.5 V
